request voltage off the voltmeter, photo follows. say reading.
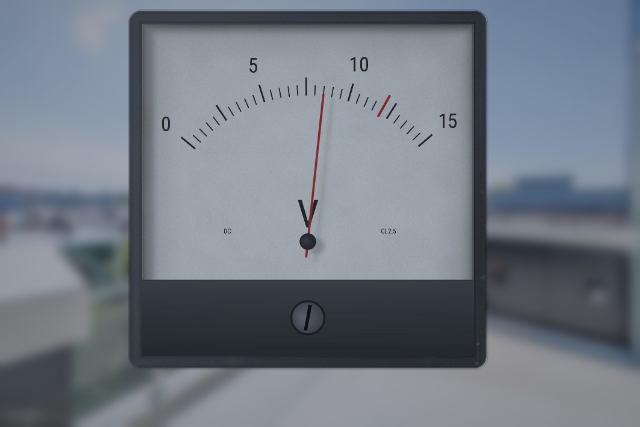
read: 8.5 V
